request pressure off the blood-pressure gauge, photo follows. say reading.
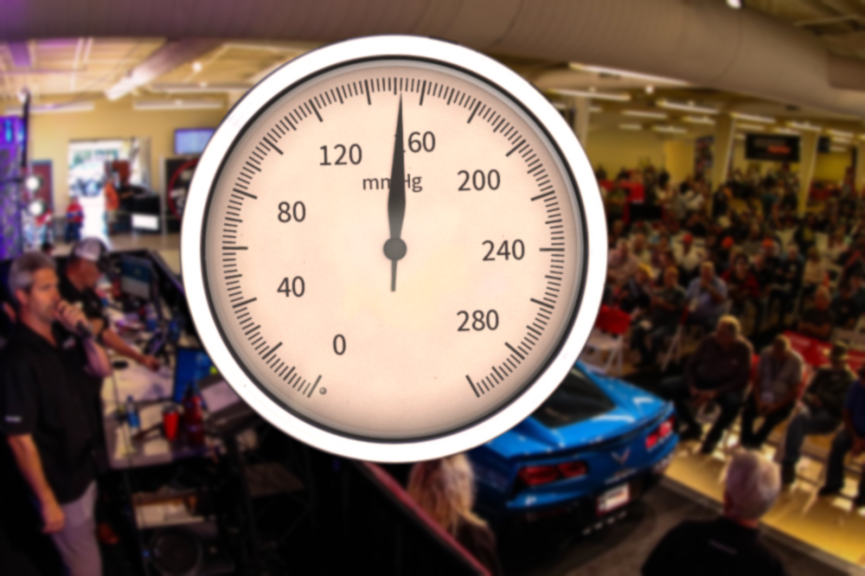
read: 152 mmHg
